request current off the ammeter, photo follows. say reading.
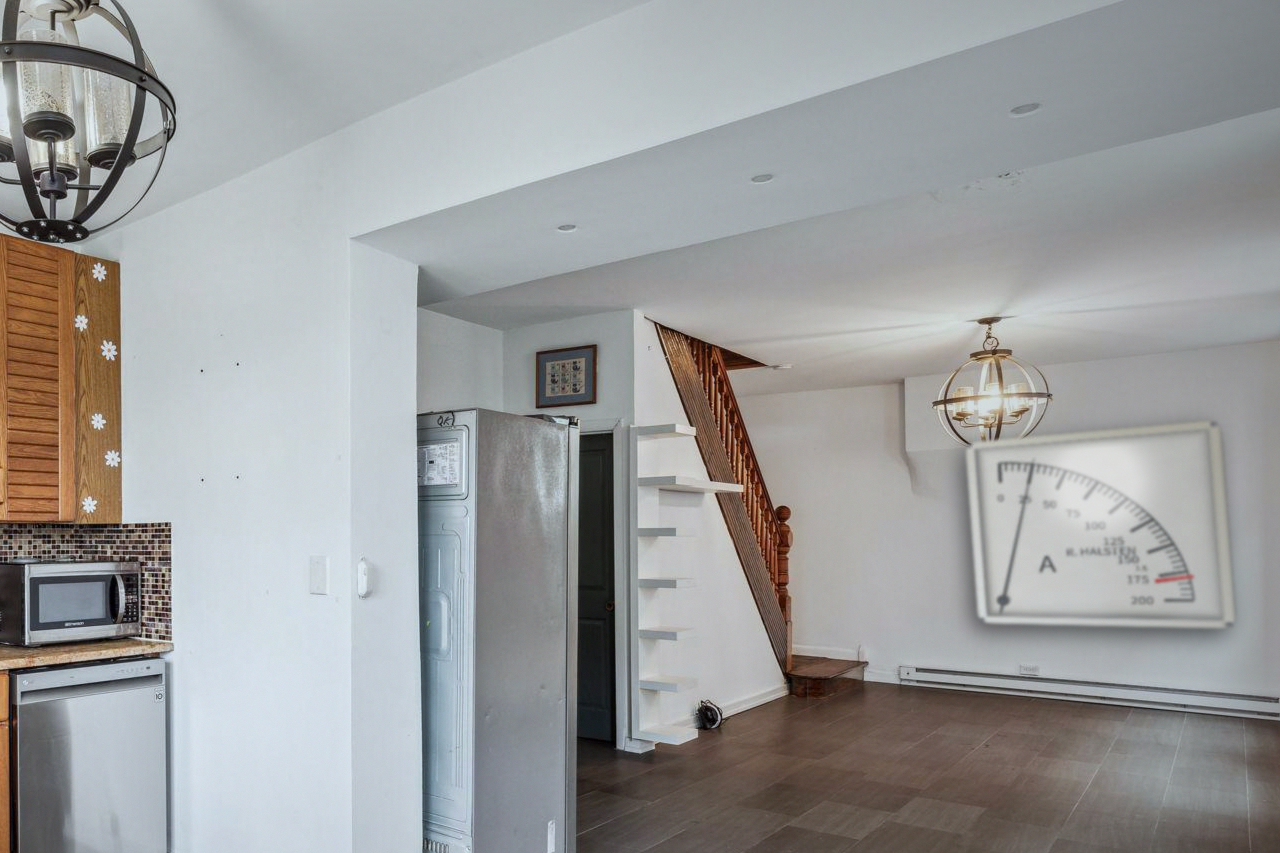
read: 25 A
